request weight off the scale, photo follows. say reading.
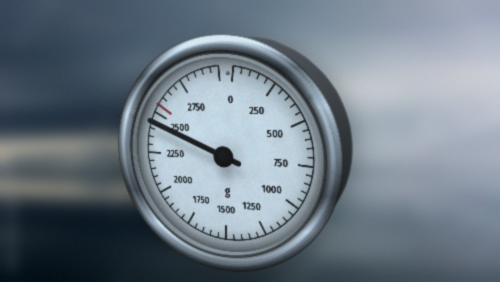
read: 2450 g
